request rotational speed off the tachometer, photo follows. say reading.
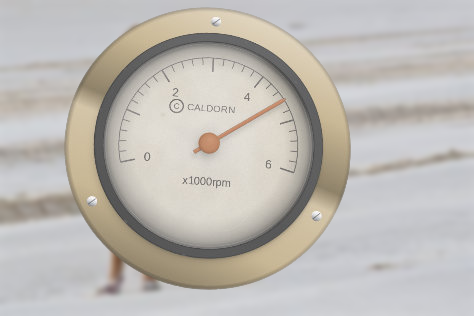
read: 4600 rpm
